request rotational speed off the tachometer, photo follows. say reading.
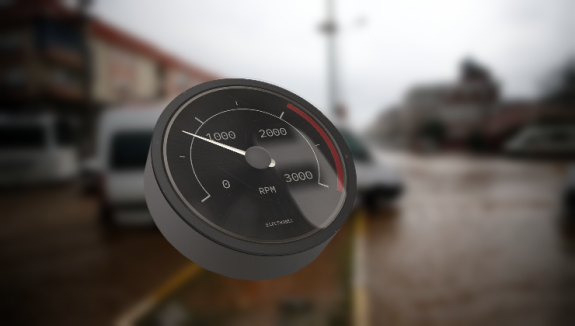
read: 750 rpm
